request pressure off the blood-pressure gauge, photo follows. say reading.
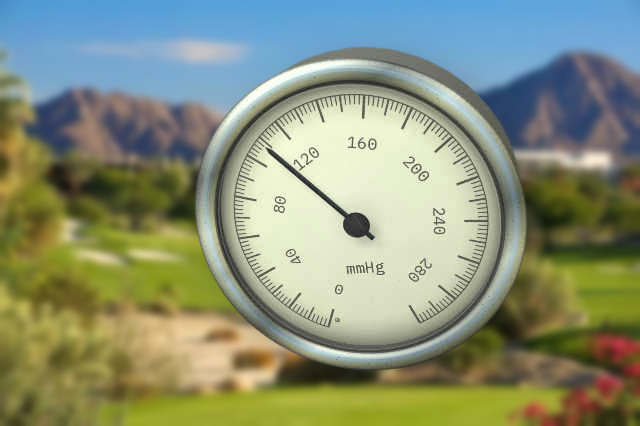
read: 110 mmHg
